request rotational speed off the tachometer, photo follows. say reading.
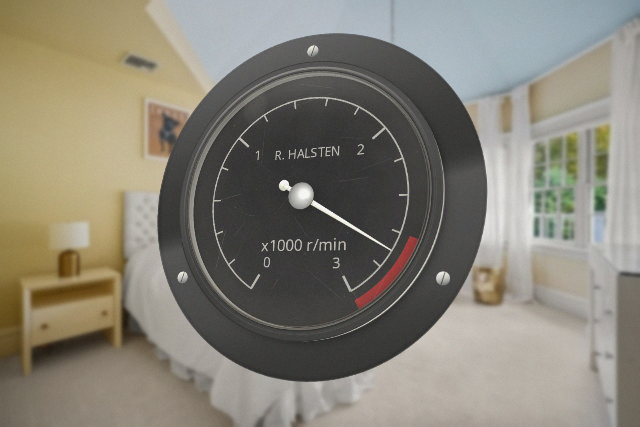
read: 2700 rpm
